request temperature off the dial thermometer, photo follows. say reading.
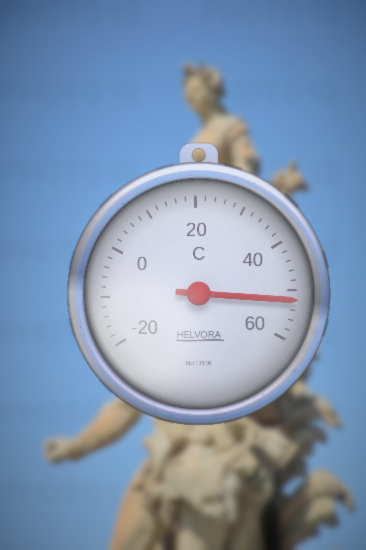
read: 52 °C
